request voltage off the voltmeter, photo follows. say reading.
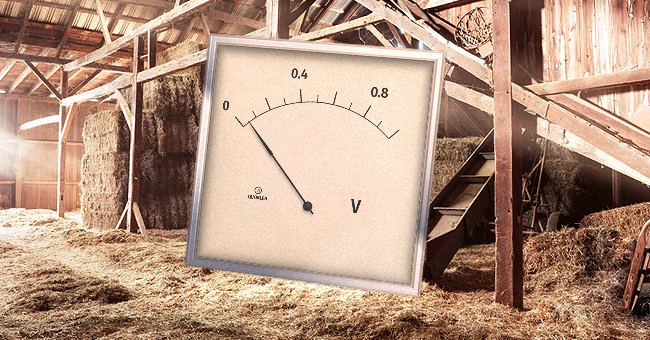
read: 0.05 V
